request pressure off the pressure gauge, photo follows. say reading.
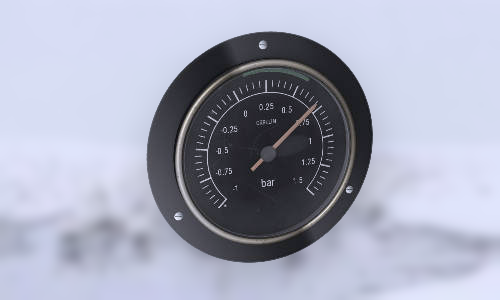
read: 0.7 bar
